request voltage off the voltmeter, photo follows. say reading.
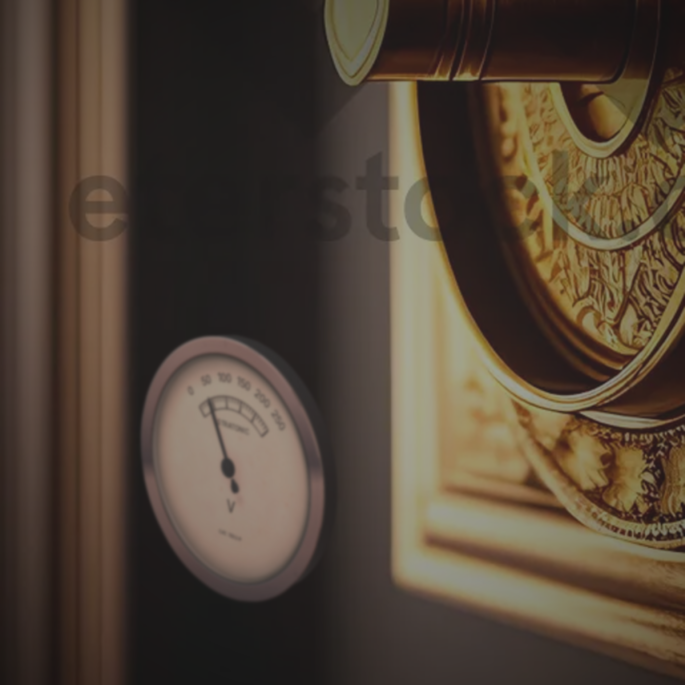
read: 50 V
